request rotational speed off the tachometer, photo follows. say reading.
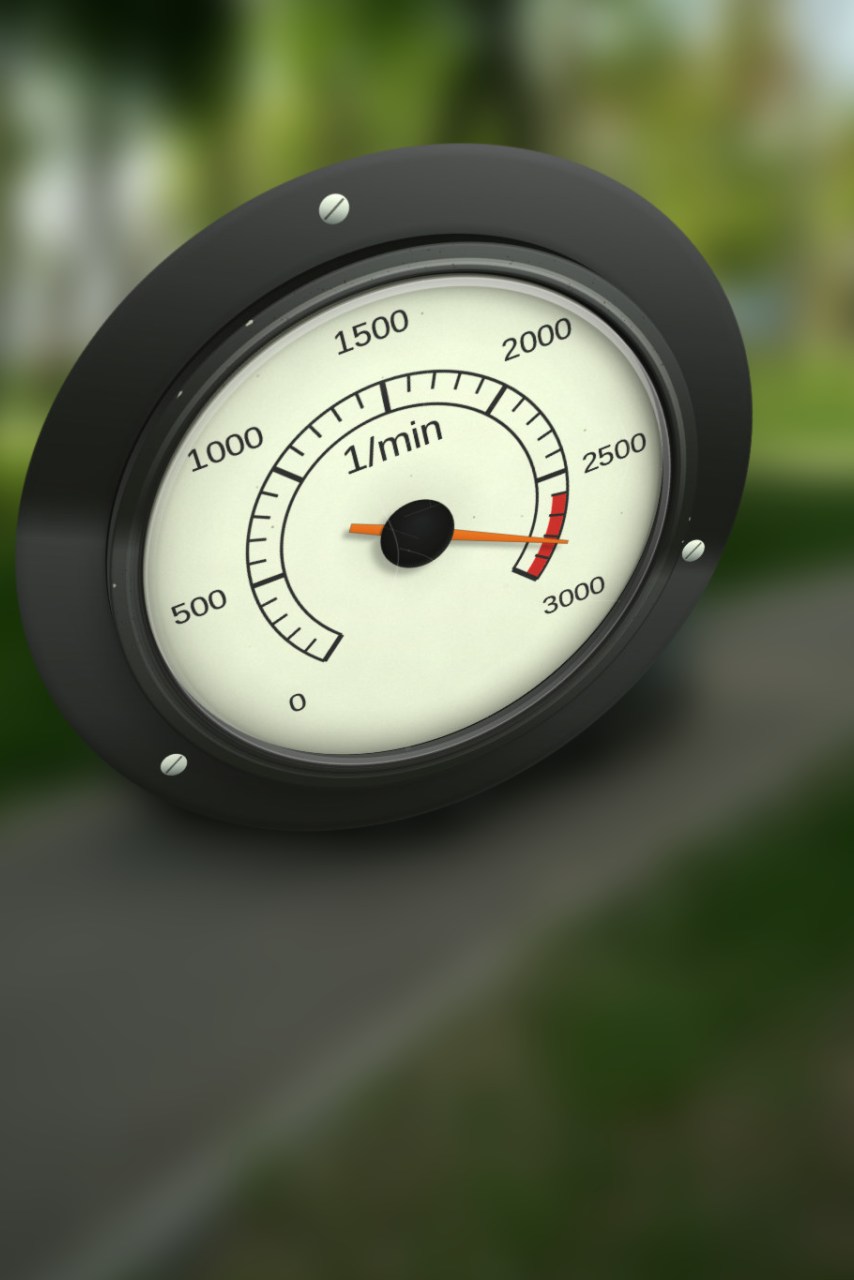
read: 2800 rpm
